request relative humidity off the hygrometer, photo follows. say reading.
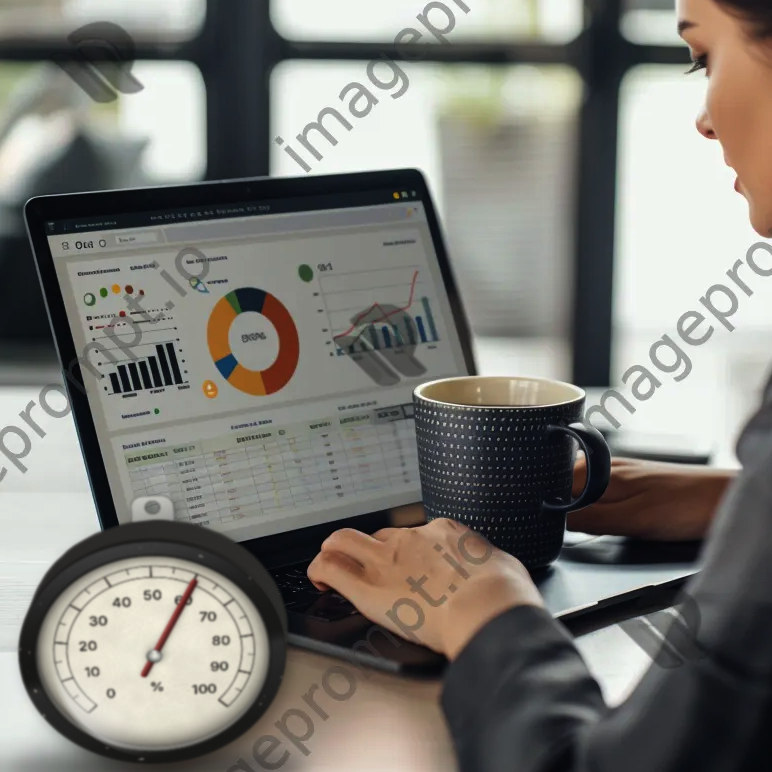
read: 60 %
